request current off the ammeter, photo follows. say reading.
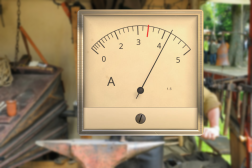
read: 4.2 A
